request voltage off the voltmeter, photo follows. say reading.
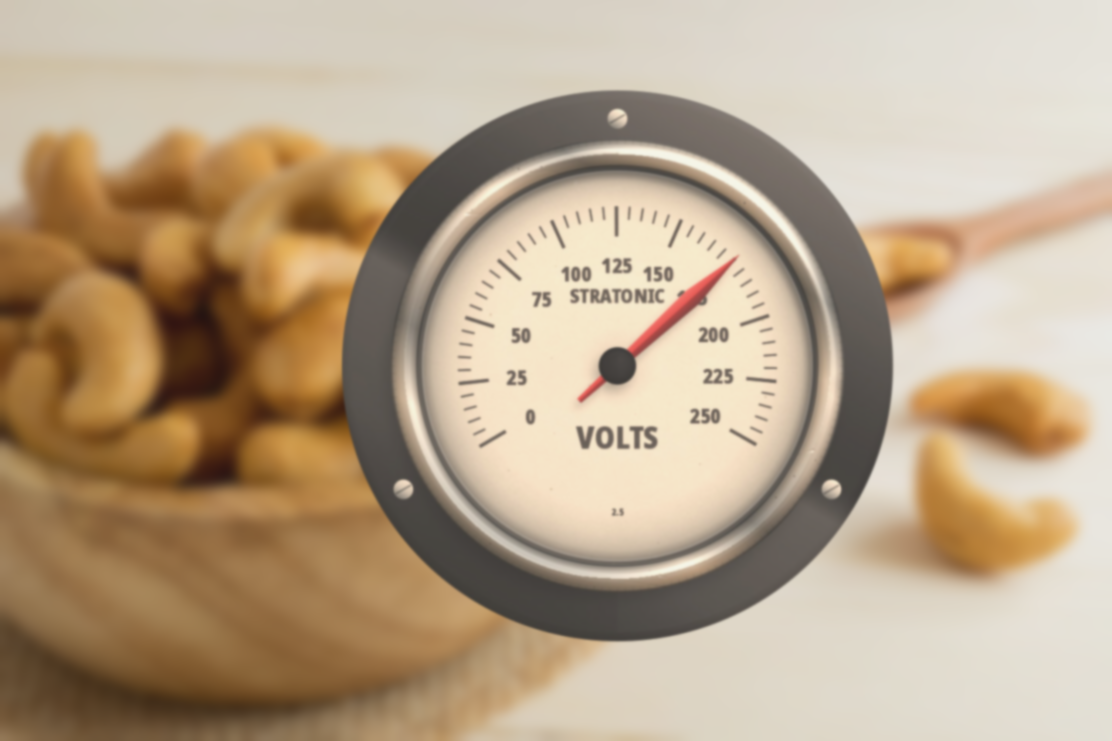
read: 175 V
